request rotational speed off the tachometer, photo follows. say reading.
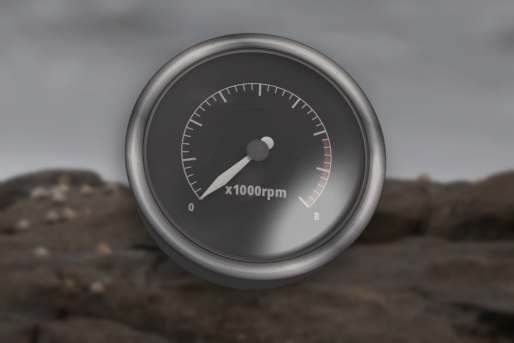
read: 0 rpm
